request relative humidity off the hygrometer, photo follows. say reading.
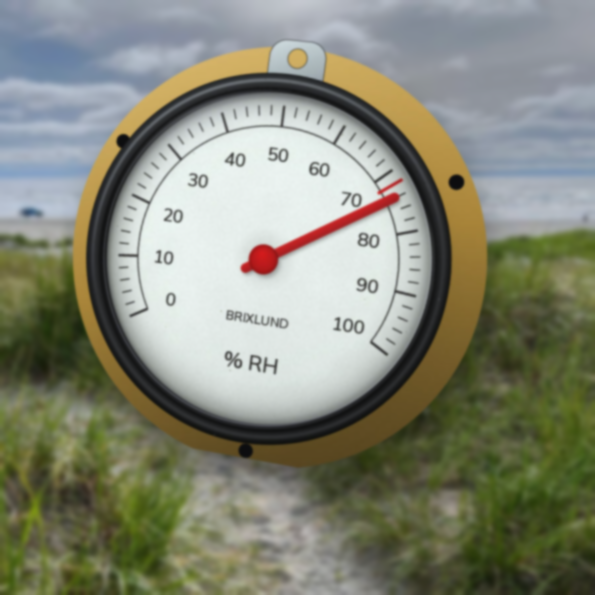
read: 74 %
